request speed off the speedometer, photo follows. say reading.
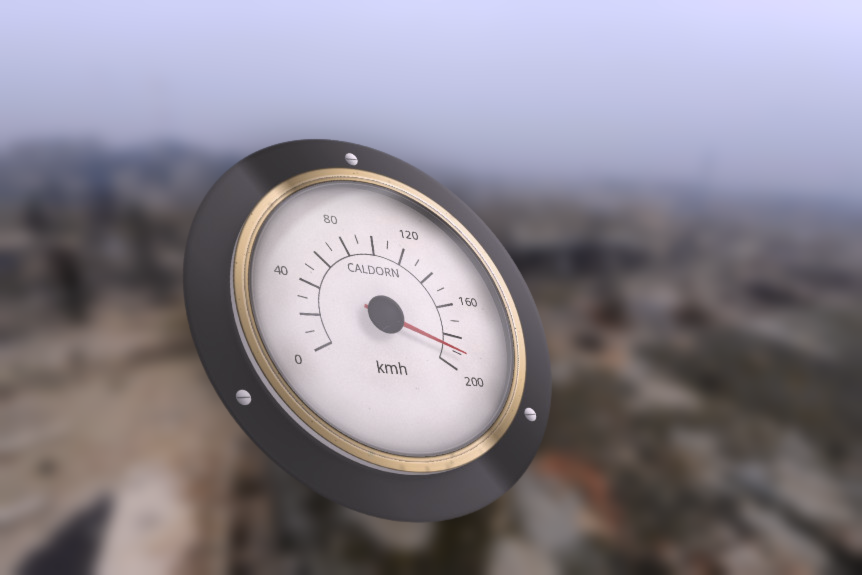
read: 190 km/h
